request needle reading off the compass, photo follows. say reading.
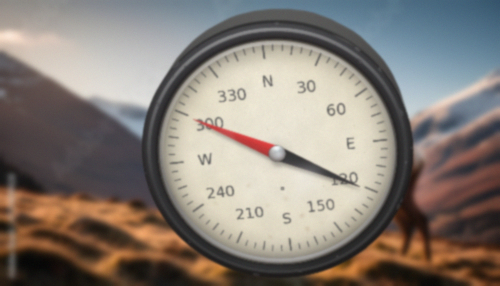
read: 300 °
